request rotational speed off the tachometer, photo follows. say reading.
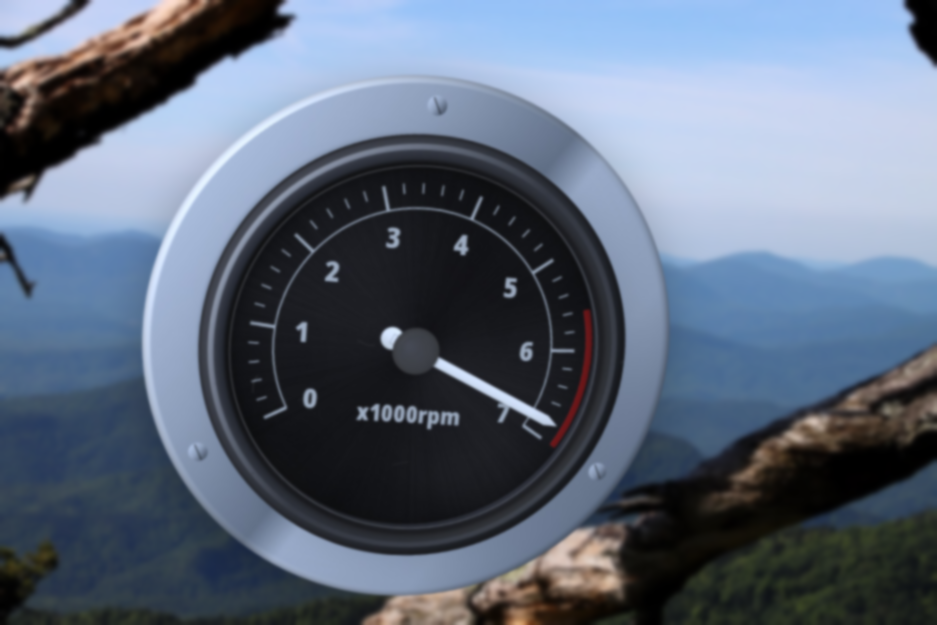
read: 6800 rpm
